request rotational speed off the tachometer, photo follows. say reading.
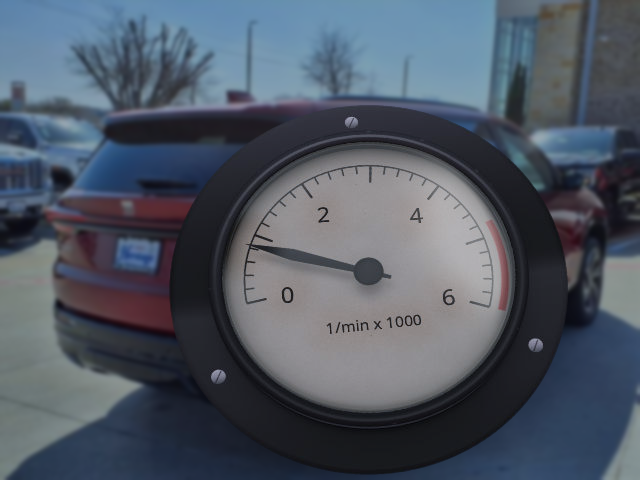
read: 800 rpm
